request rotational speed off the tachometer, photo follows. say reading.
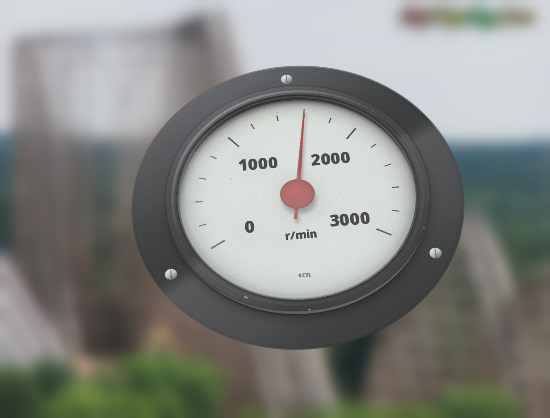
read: 1600 rpm
